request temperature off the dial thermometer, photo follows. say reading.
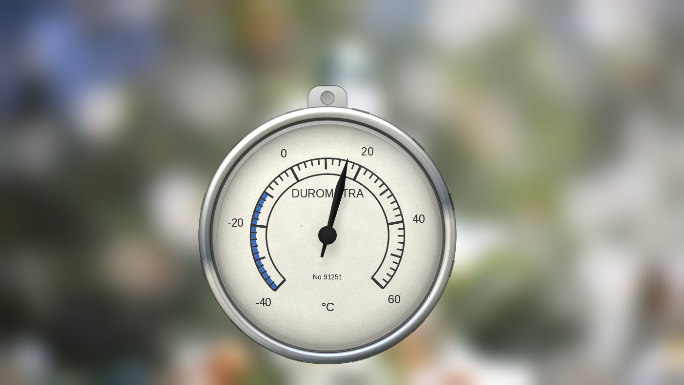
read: 16 °C
